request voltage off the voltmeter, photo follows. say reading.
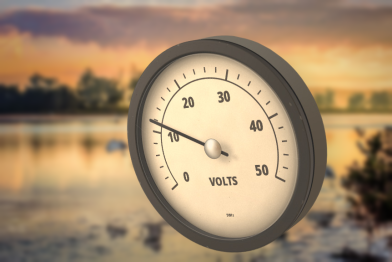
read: 12 V
